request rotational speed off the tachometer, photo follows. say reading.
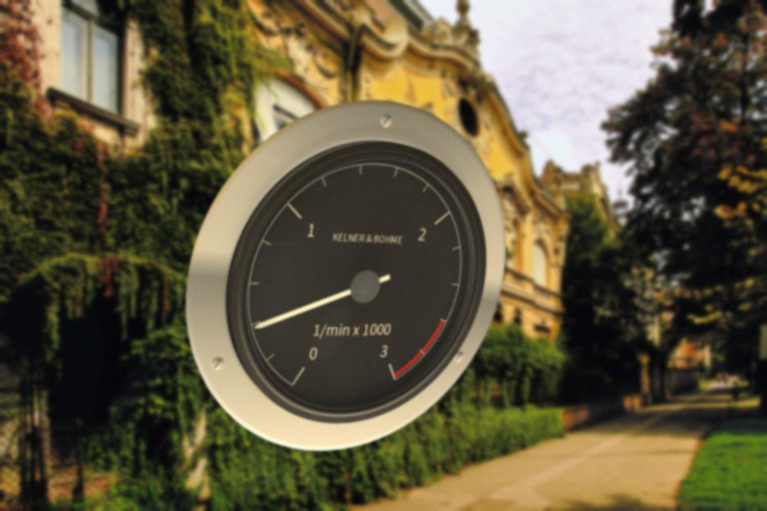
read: 400 rpm
